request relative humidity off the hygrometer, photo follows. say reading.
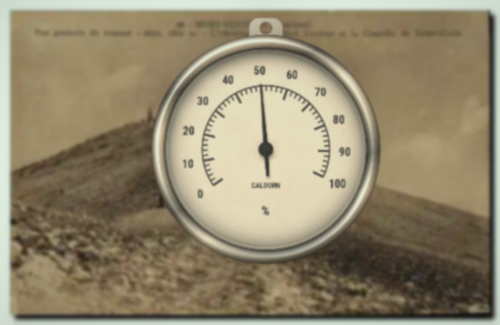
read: 50 %
